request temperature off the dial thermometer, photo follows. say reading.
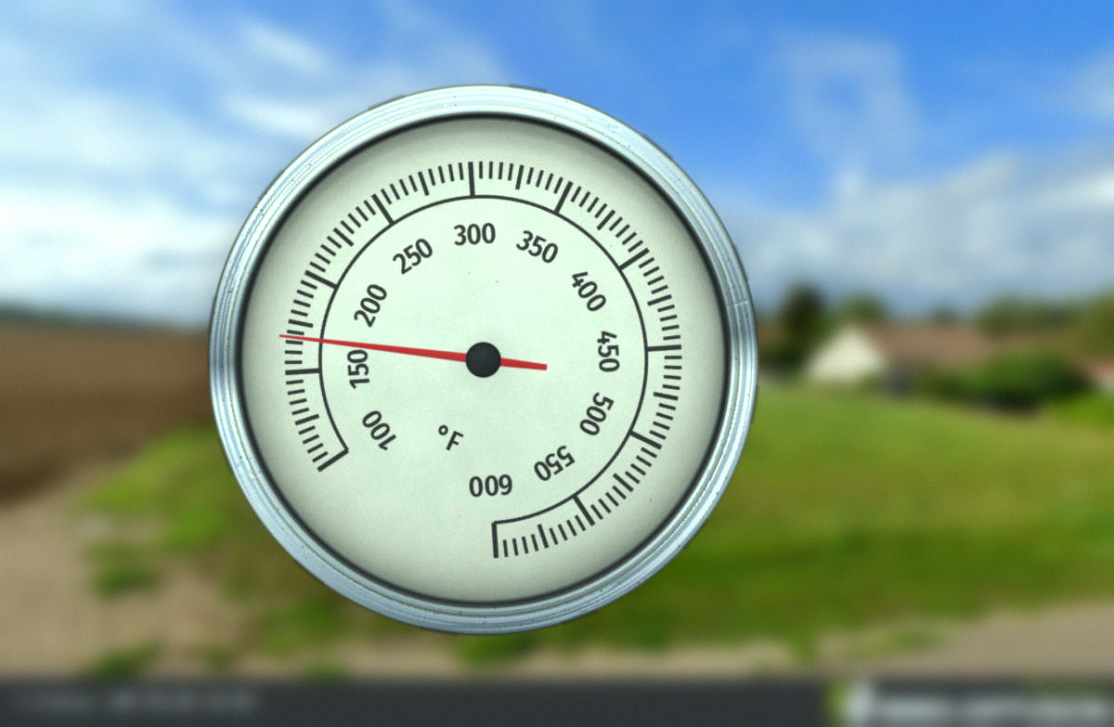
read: 167.5 °F
